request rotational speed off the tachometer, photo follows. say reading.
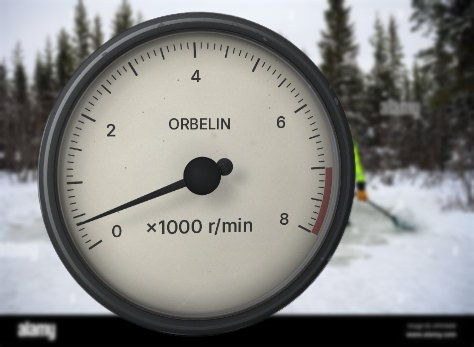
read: 400 rpm
